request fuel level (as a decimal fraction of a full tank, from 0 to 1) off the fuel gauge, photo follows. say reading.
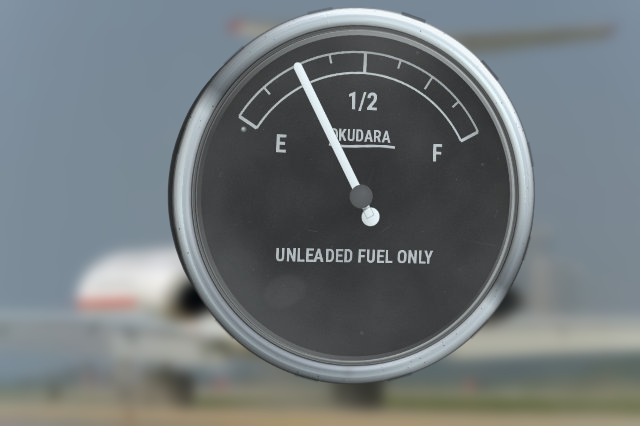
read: 0.25
